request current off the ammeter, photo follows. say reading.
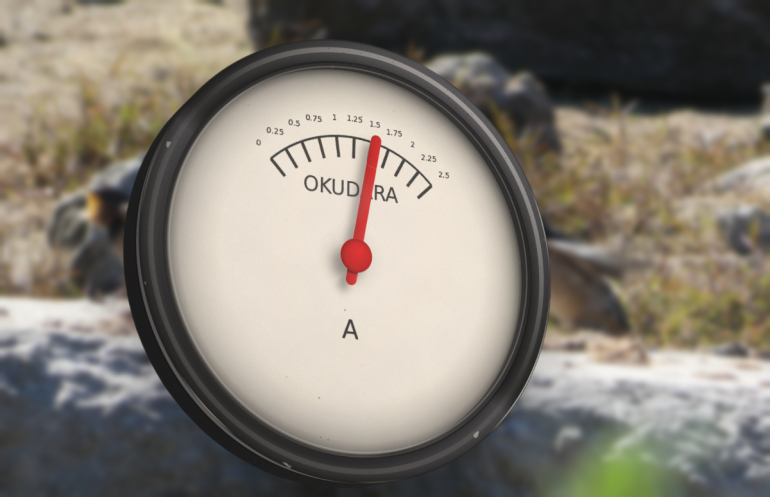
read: 1.5 A
